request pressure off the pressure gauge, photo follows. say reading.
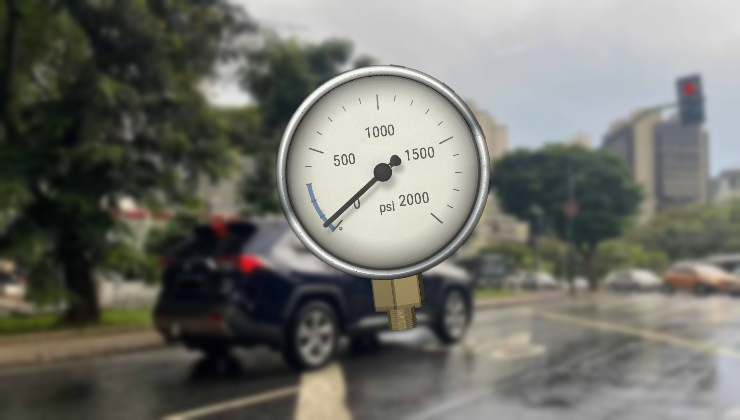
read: 50 psi
